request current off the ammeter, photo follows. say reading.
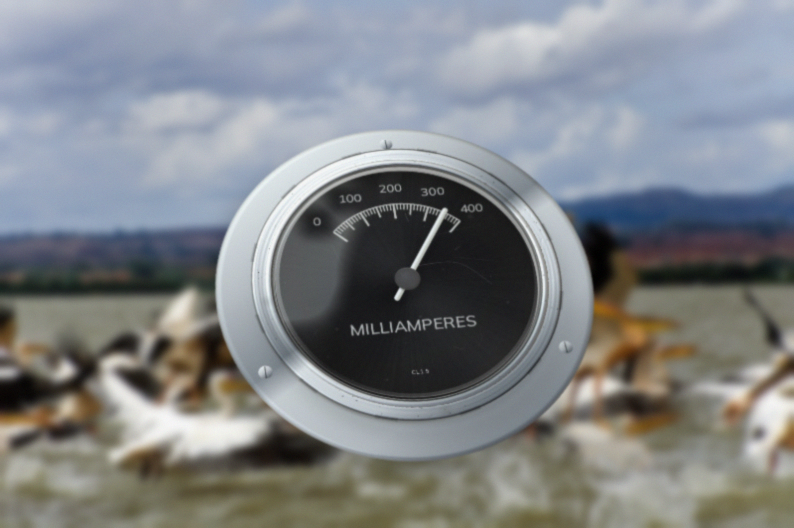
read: 350 mA
